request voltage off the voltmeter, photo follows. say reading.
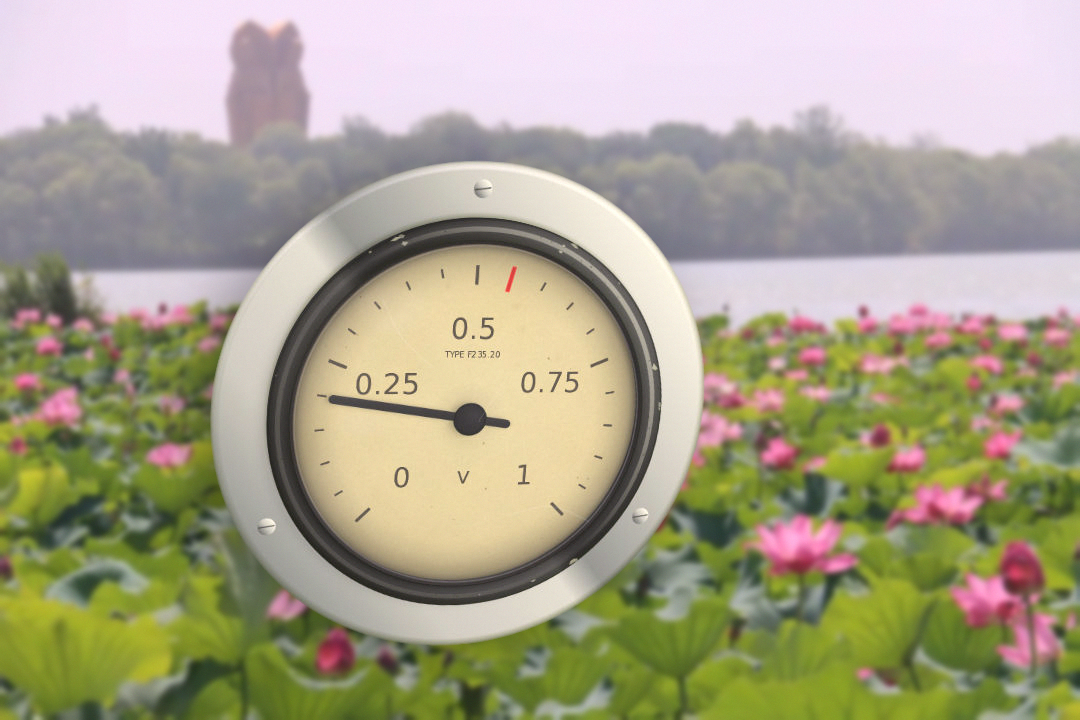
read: 0.2 V
